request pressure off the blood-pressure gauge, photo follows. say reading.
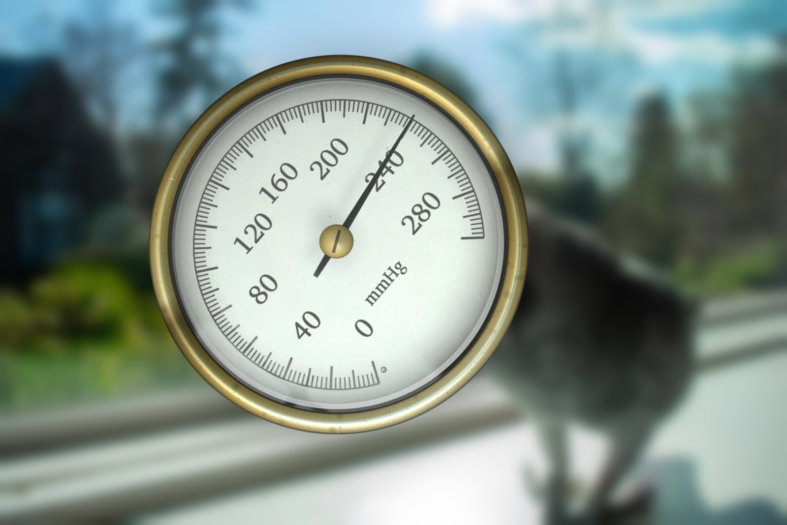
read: 240 mmHg
